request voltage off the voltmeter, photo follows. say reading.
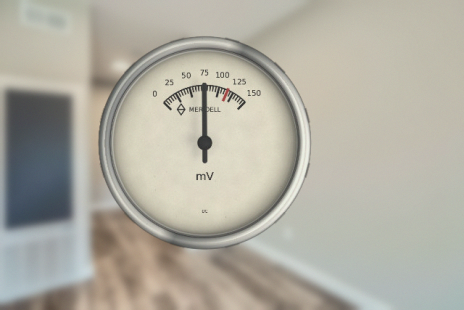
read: 75 mV
